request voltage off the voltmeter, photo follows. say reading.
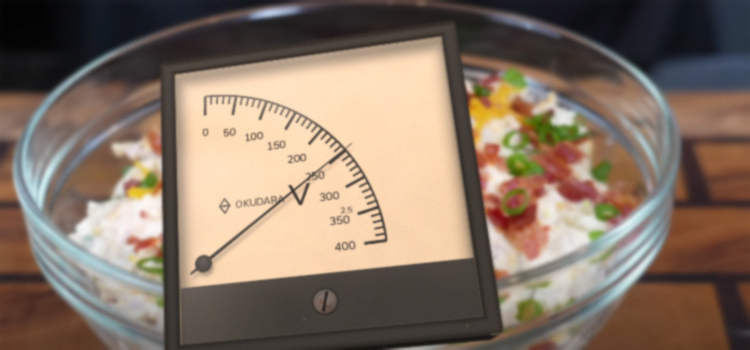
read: 250 V
